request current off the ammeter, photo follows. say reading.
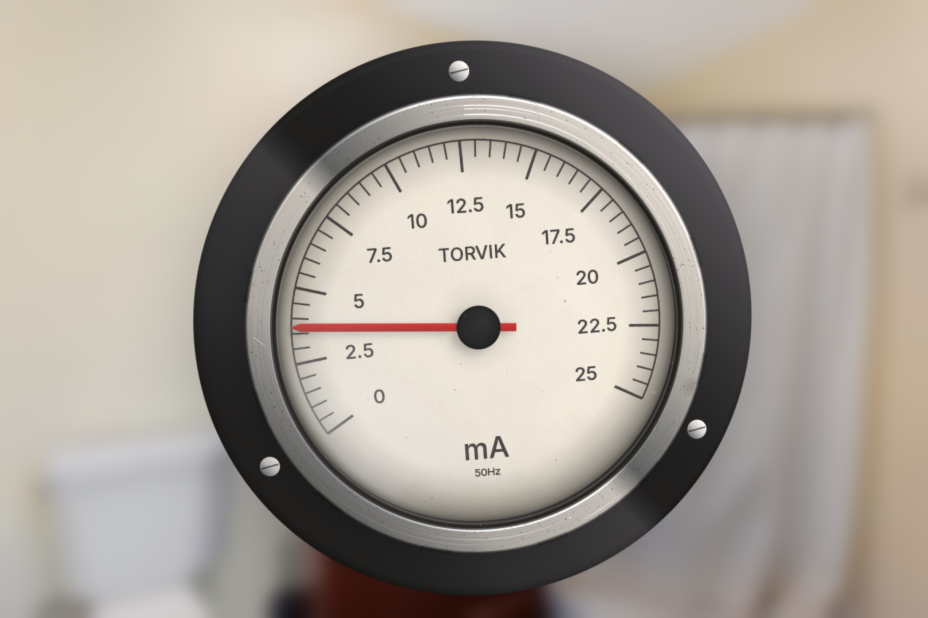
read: 3.75 mA
